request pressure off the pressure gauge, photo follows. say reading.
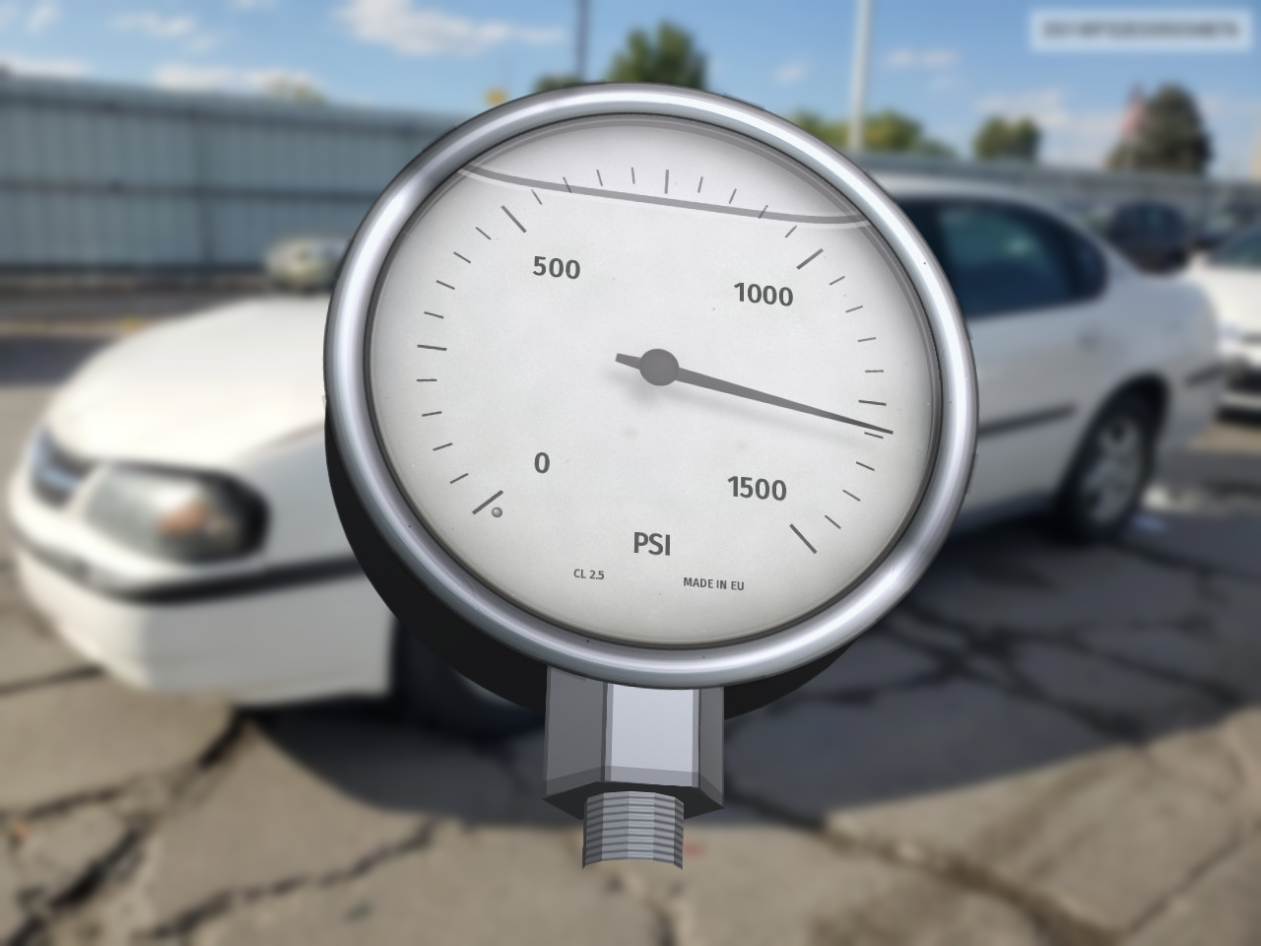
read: 1300 psi
